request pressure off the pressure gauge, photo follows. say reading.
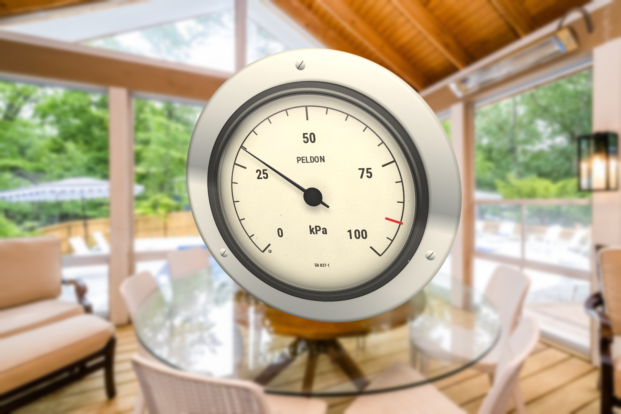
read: 30 kPa
